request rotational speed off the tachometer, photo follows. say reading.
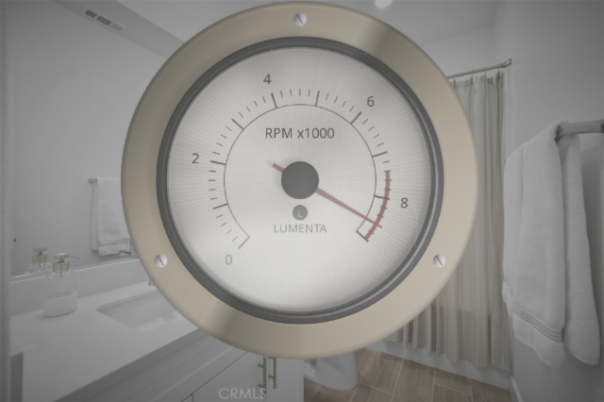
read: 8600 rpm
